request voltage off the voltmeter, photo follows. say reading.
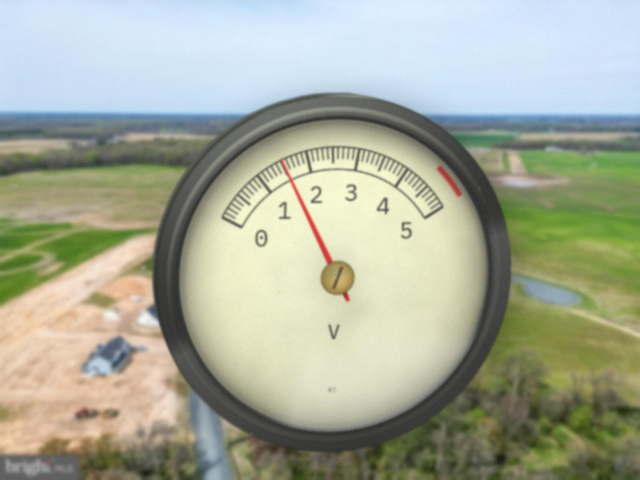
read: 1.5 V
